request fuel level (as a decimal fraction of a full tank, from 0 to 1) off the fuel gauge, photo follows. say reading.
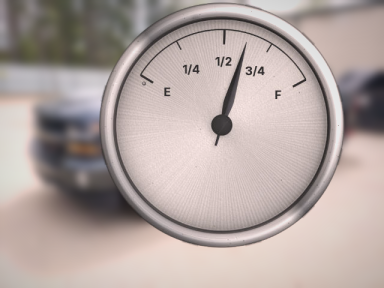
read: 0.625
